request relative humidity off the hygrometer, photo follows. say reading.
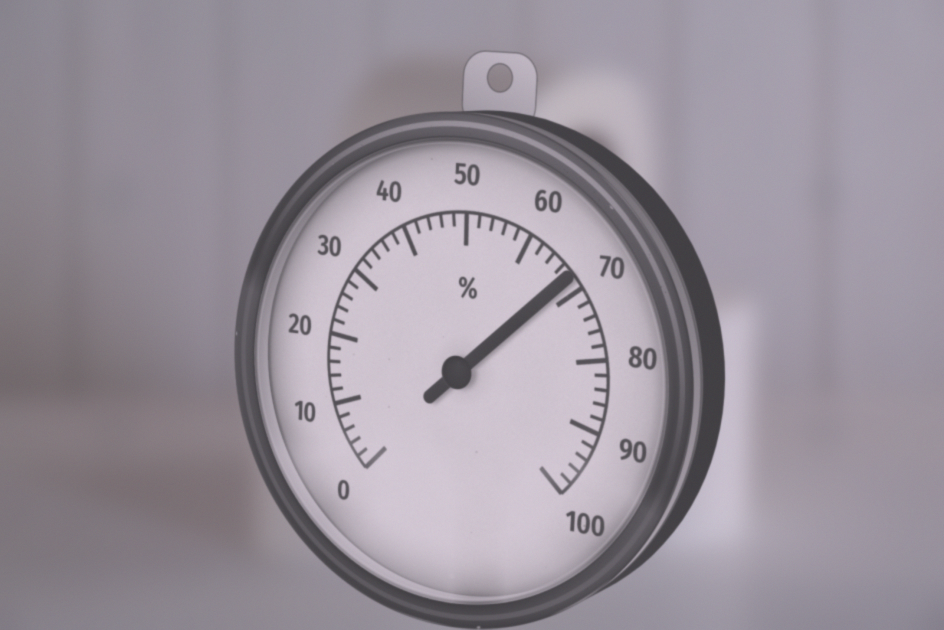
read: 68 %
